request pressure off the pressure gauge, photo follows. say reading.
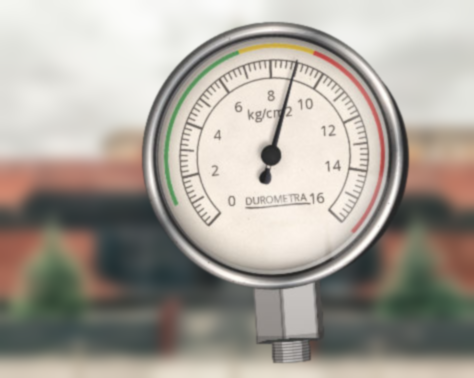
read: 9 kg/cm²
